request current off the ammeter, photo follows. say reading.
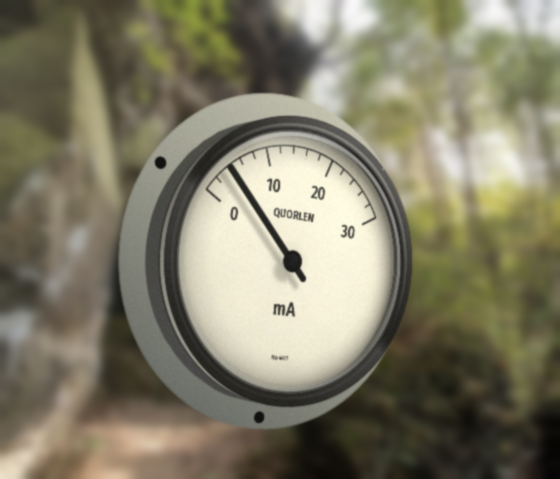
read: 4 mA
